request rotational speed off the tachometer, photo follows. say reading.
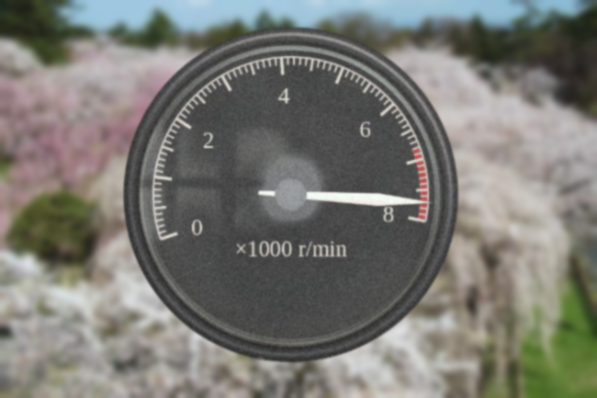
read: 7700 rpm
